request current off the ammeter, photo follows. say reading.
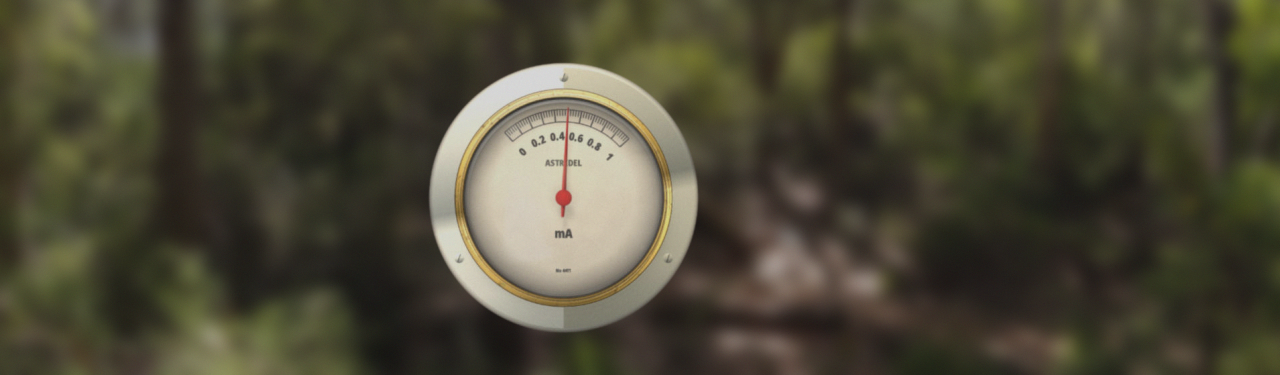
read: 0.5 mA
